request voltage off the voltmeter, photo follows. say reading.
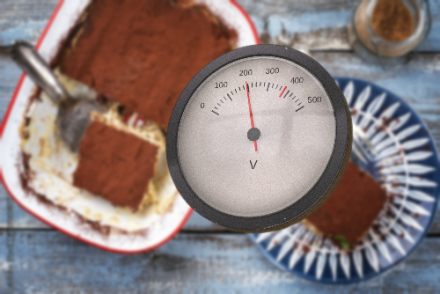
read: 200 V
